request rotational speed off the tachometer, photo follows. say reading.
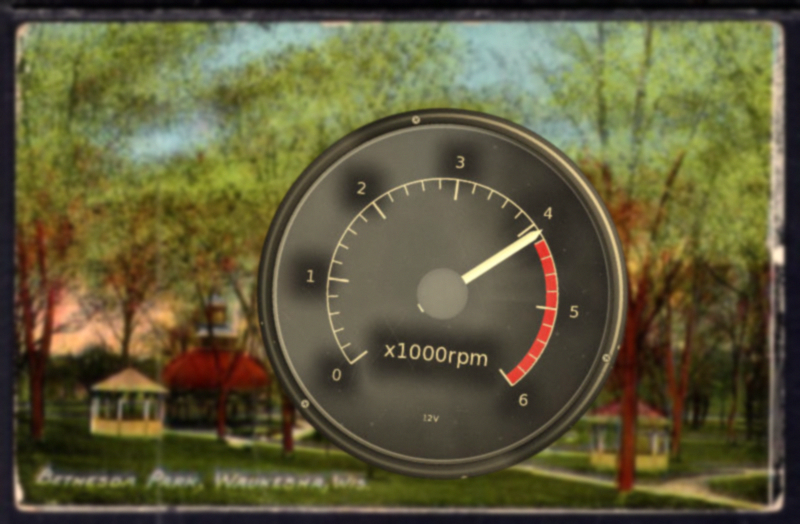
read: 4100 rpm
